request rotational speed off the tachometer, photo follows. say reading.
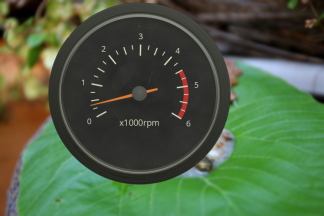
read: 375 rpm
